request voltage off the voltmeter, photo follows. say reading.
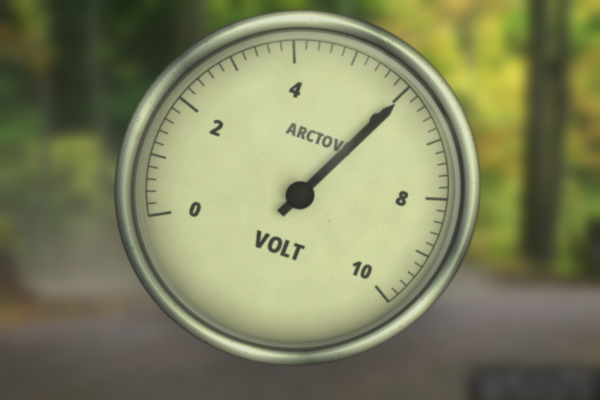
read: 6 V
